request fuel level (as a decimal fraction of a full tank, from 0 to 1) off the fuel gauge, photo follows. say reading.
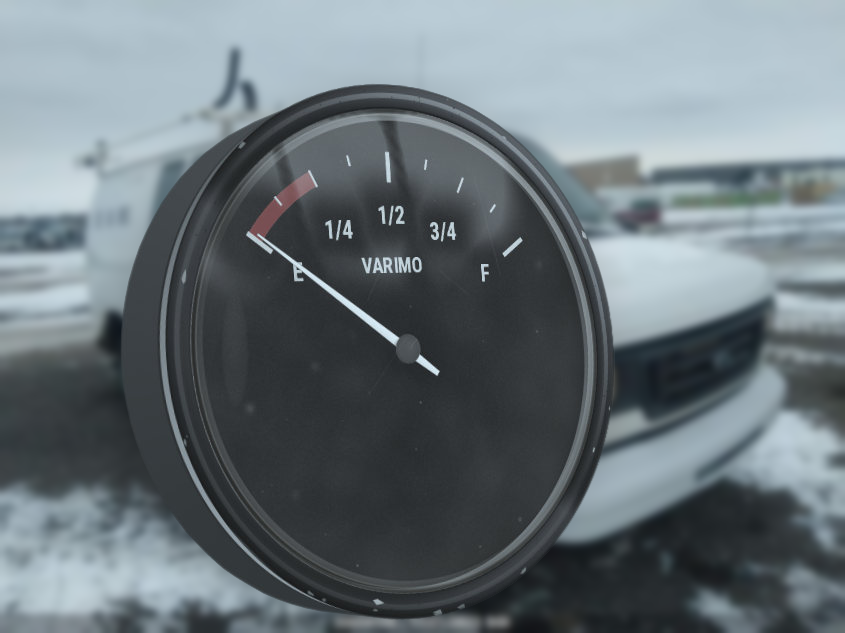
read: 0
